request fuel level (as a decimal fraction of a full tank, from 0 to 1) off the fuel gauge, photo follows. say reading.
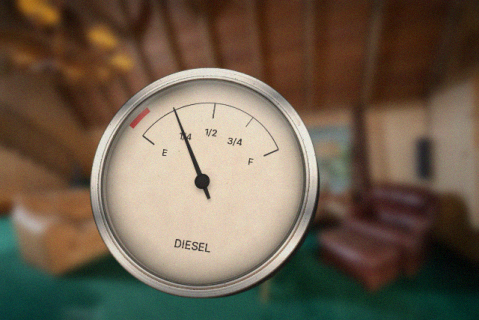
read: 0.25
